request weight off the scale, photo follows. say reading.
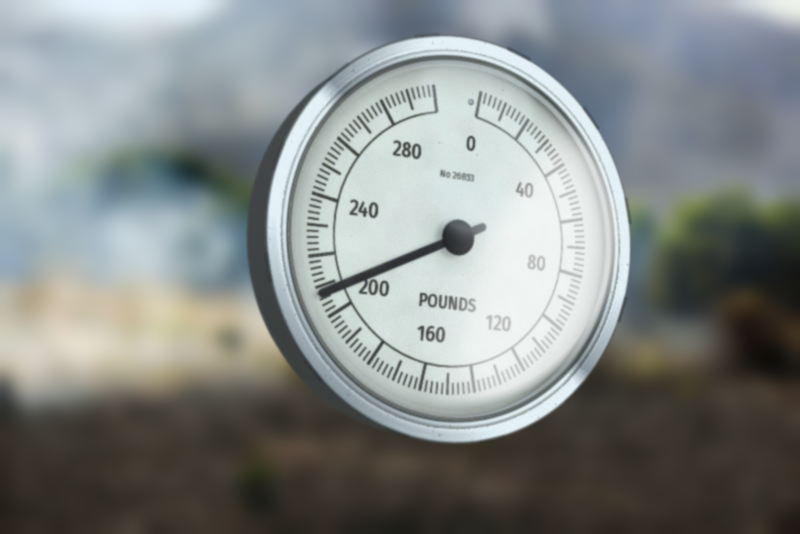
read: 208 lb
